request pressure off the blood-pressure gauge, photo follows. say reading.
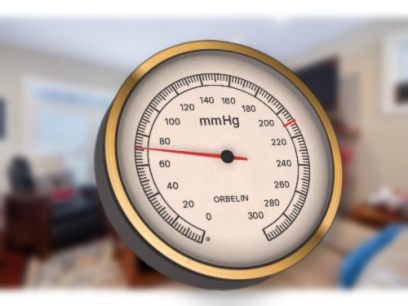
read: 70 mmHg
